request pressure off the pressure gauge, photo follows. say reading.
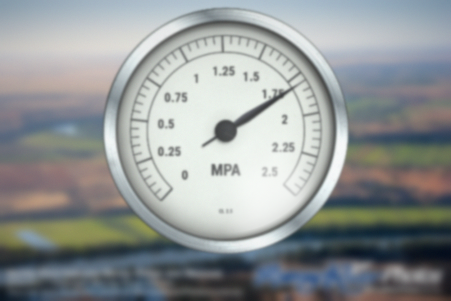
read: 1.8 MPa
